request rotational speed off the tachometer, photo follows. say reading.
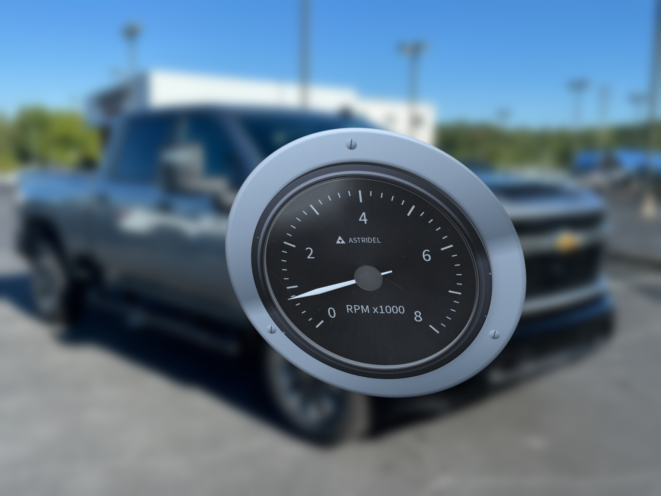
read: 800 rpm
